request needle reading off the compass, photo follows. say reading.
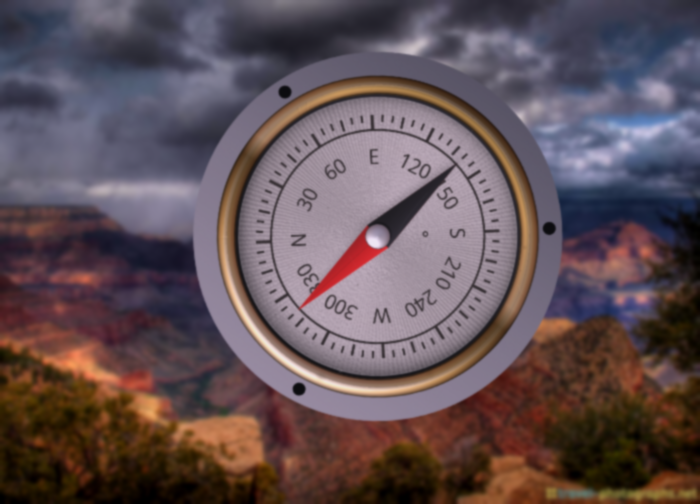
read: 320 °
